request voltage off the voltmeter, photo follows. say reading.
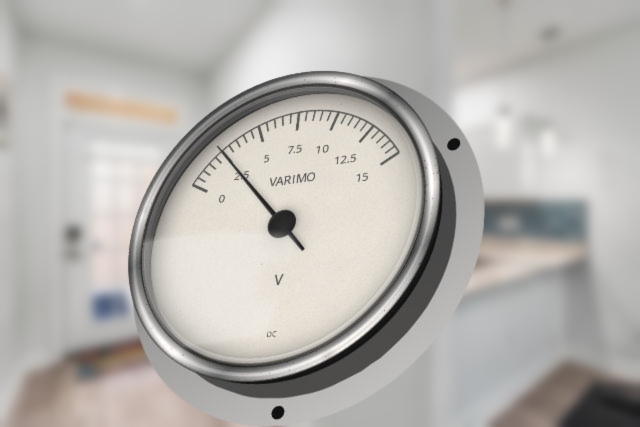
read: 2.5 V
